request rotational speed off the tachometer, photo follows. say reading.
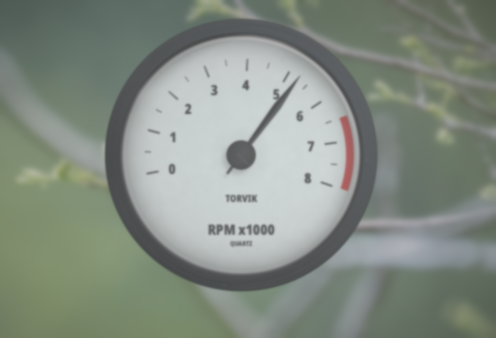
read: 5250 rpm
